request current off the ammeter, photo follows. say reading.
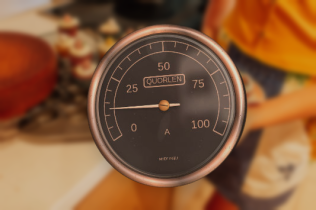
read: 12.5 A
